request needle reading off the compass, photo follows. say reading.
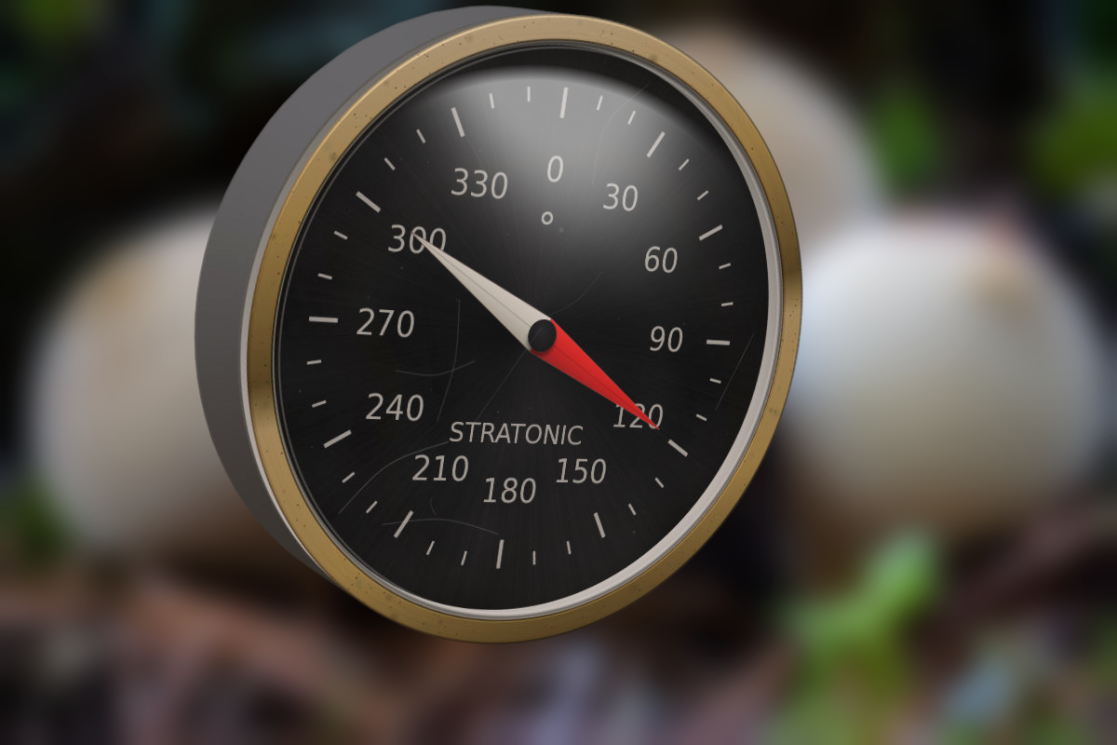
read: 120 °
